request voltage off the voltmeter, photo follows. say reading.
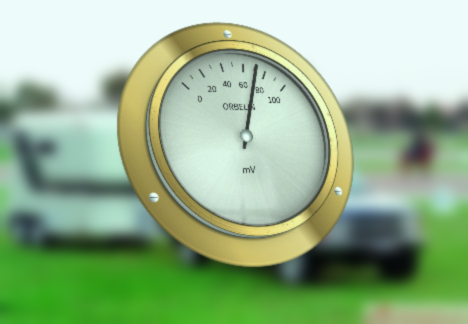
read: 70 mV
